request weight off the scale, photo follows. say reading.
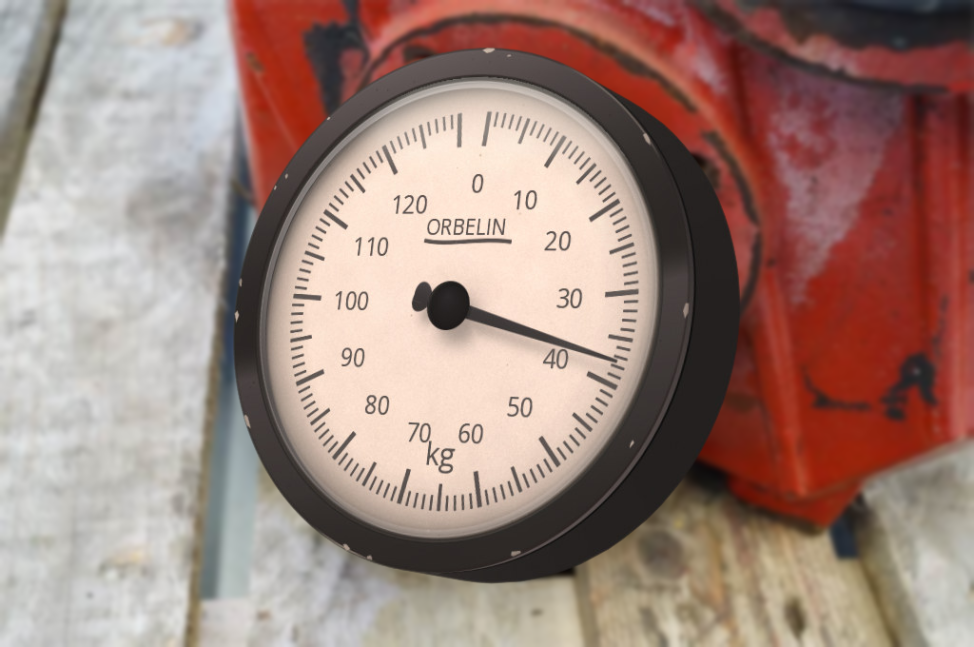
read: 37.5 kg
